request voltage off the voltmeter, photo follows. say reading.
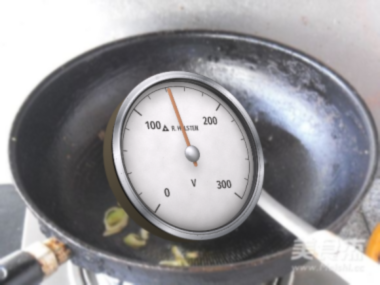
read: 140 V
